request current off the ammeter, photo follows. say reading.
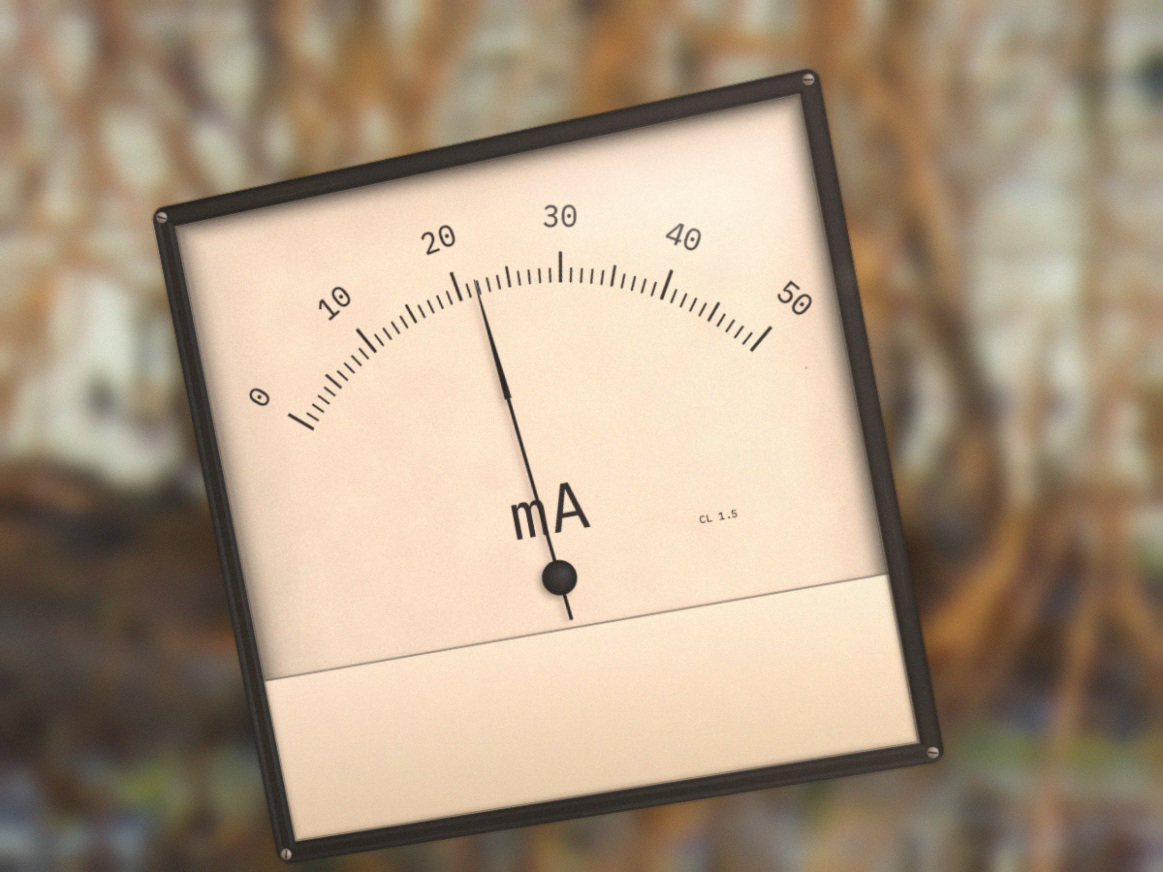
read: 22 mA
